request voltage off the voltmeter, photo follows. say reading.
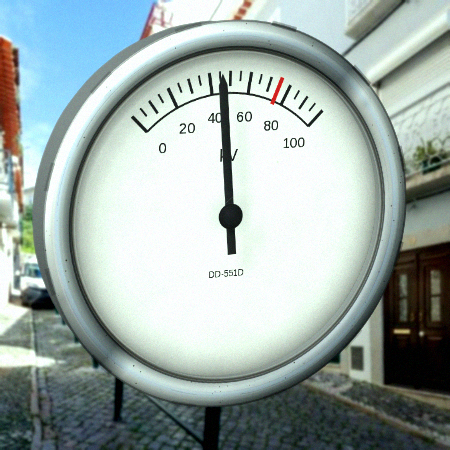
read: 45 kV
